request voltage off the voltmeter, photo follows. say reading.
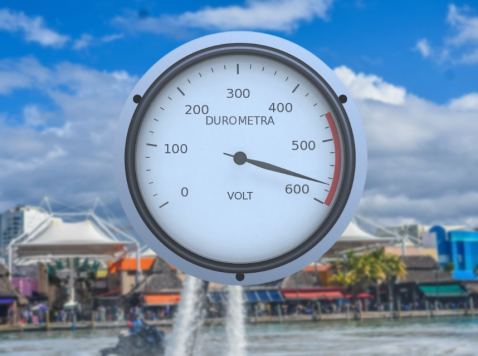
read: 570 V
